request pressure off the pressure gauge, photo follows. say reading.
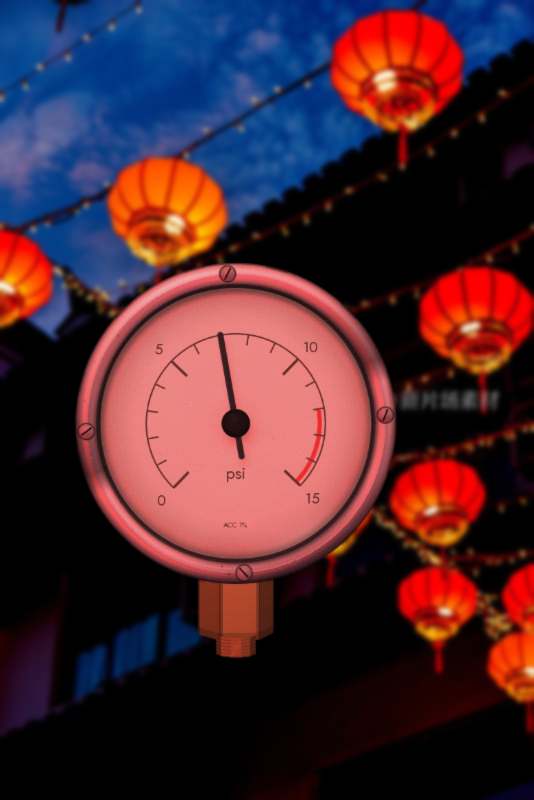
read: 7 psi
